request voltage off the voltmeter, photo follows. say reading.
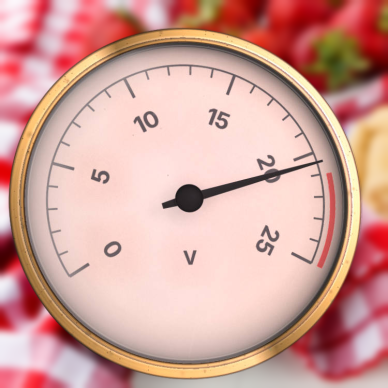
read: 20.5 V
